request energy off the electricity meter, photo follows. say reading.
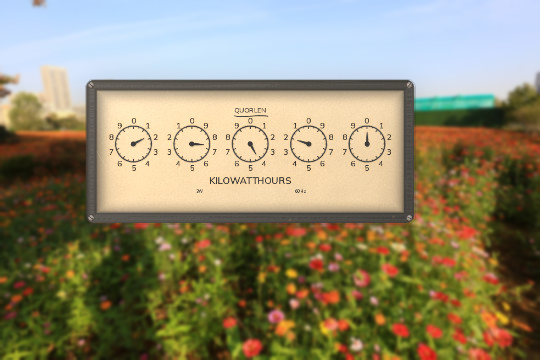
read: 17420 kWh
